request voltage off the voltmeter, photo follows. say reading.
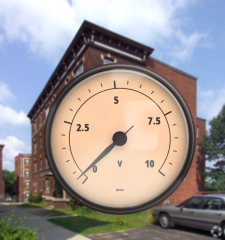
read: 0.25 V
